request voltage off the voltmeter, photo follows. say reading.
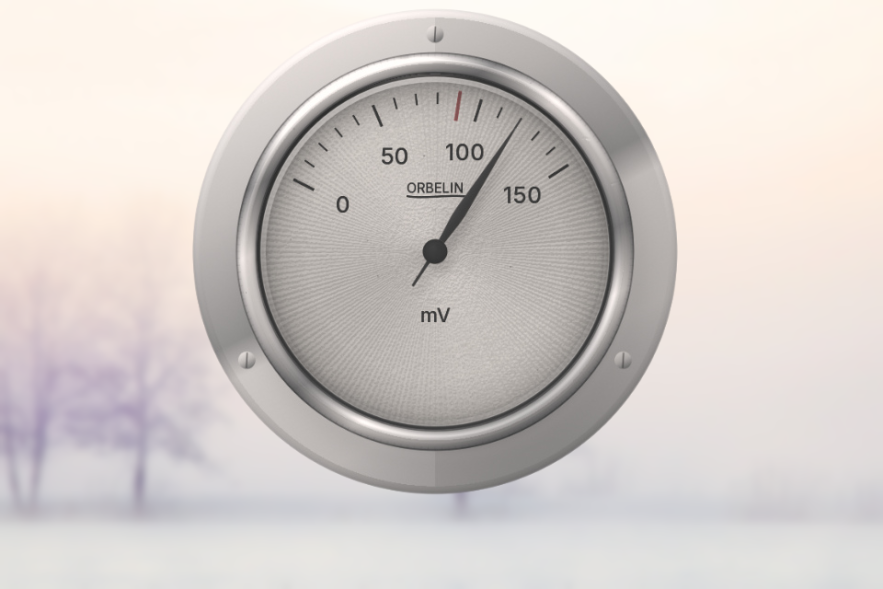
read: 120 mV
